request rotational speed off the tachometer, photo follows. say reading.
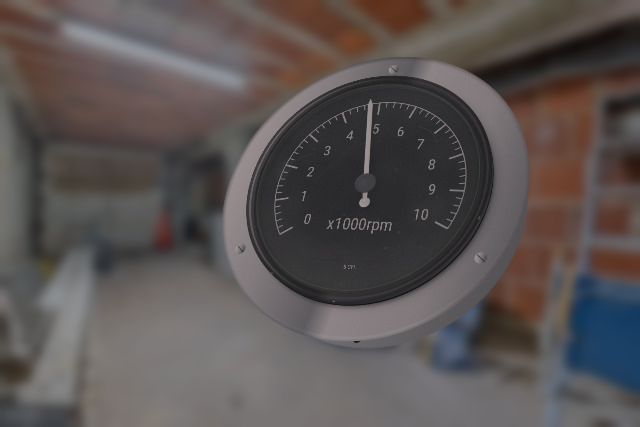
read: 4800 rpm
